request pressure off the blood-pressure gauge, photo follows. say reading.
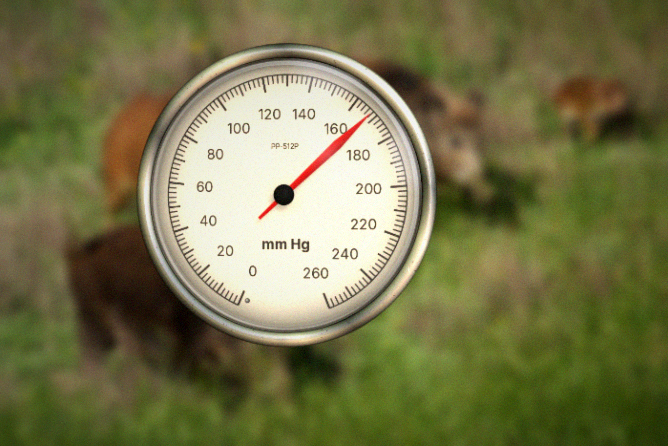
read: 168 mmHg
